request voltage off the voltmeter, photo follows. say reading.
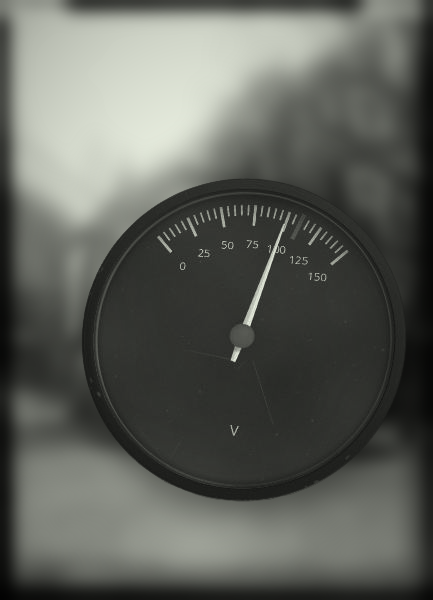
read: 100 V
